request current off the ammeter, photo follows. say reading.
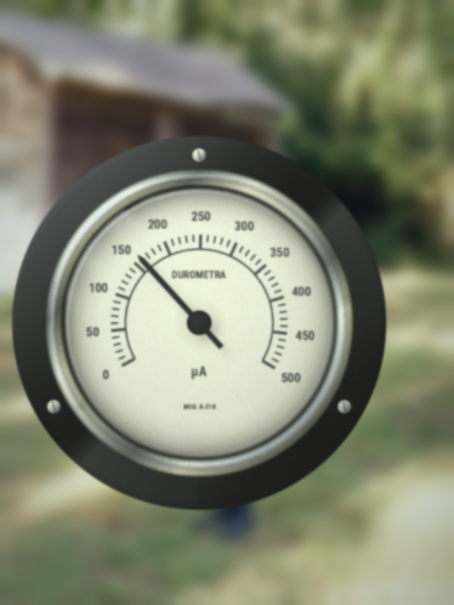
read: 160 µA
